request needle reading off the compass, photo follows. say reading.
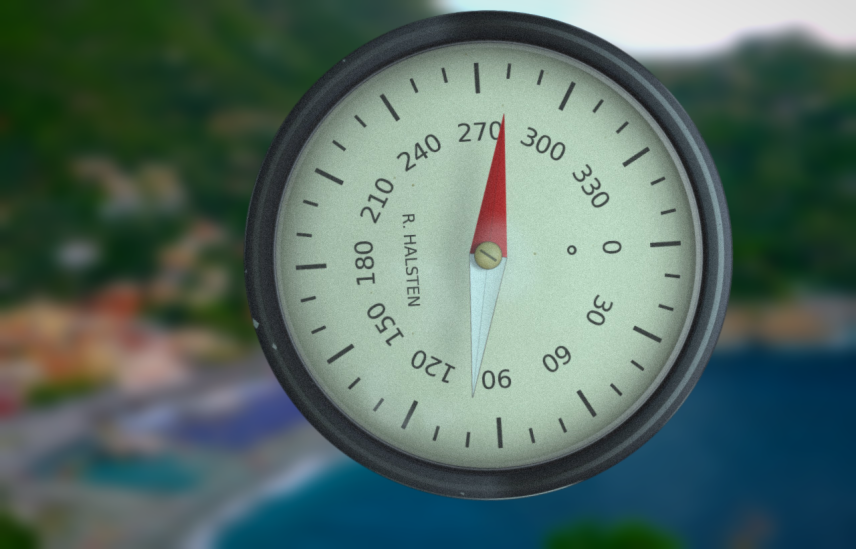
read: 280 °
